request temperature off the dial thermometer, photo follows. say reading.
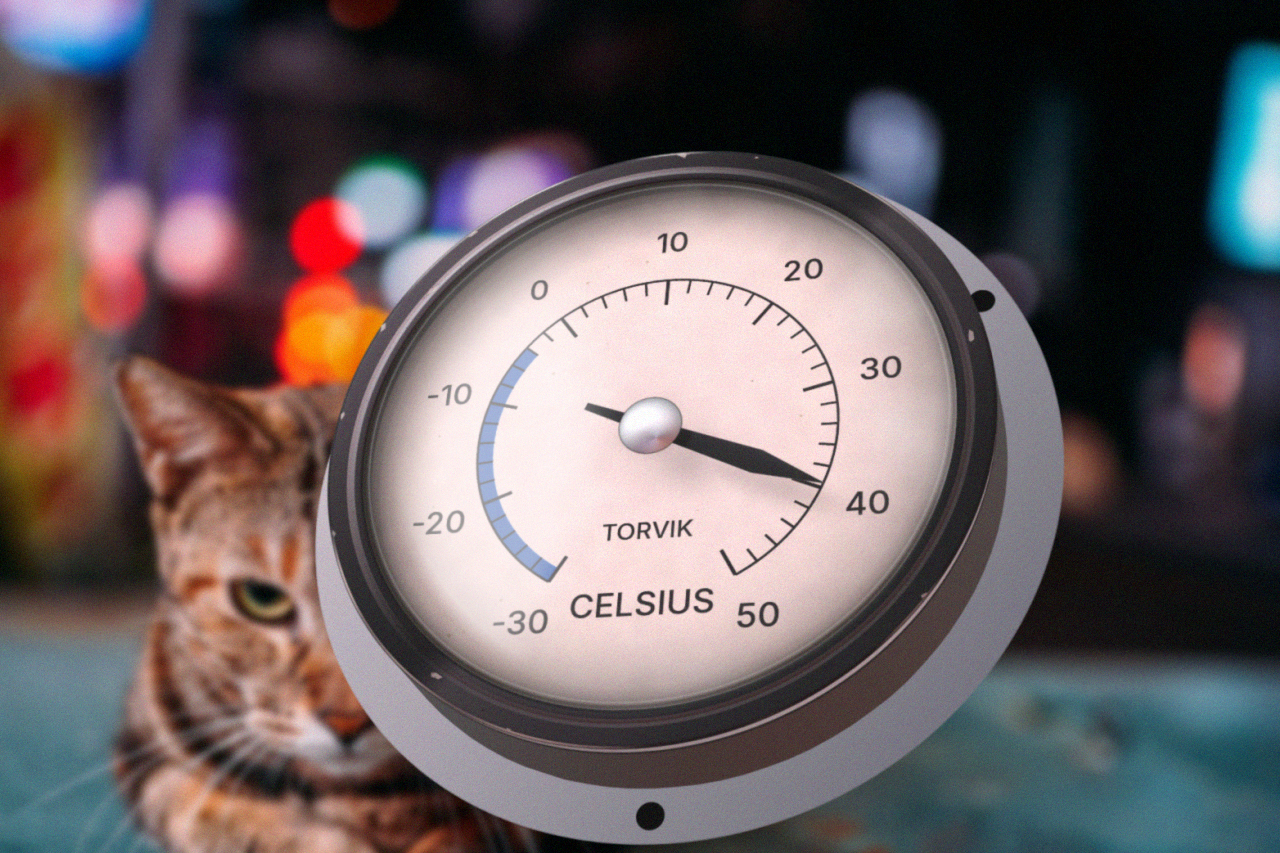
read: 40 °C
